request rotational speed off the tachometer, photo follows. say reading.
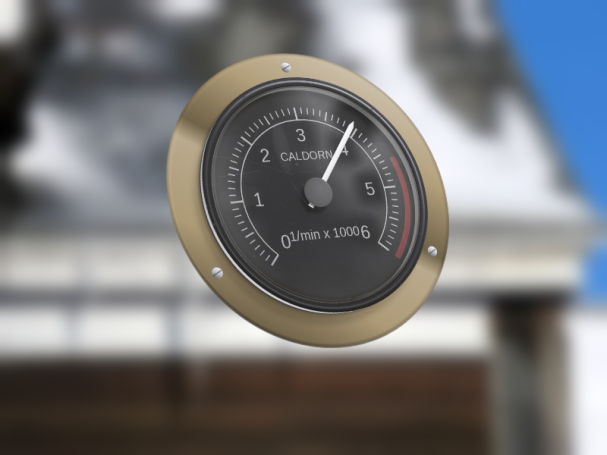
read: 3900 rpm
